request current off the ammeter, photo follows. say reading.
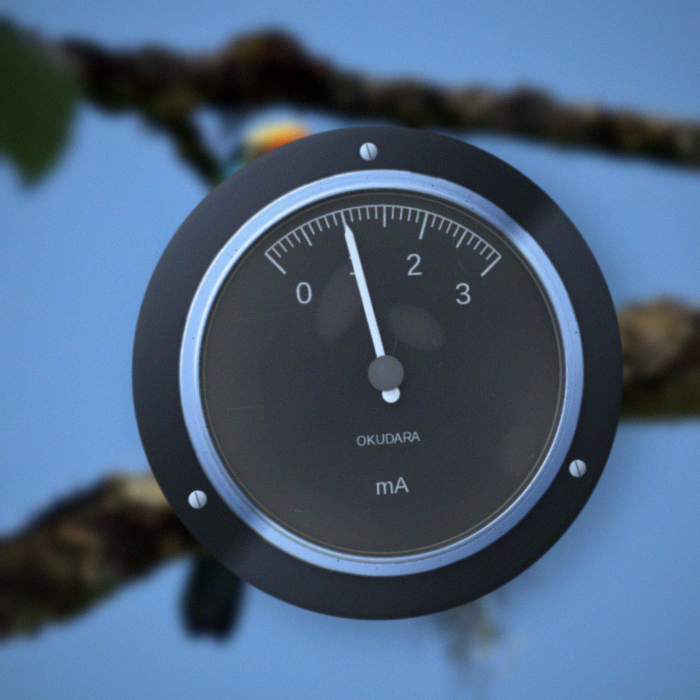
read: 1 mA
